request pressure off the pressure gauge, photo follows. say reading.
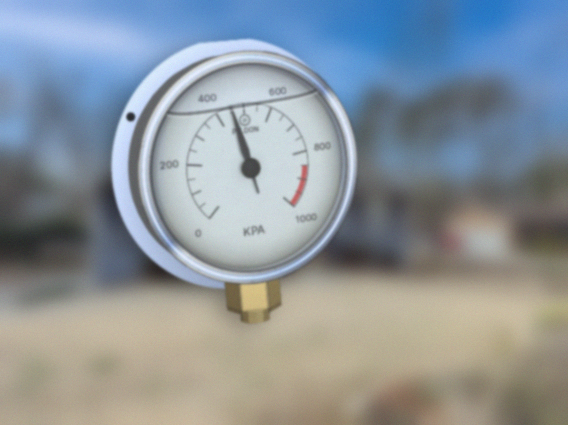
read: 450 kPa
